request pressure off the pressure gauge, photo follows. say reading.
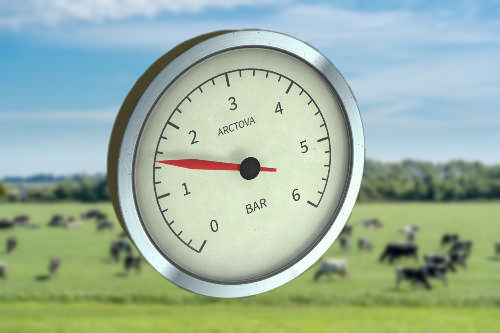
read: 1.5 bar
